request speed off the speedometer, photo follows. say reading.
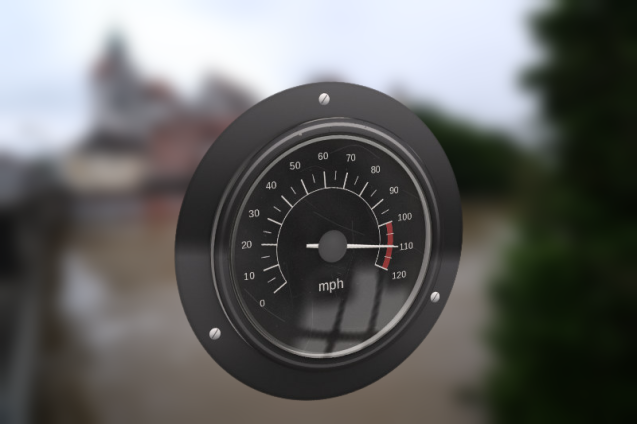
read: 110 mph
